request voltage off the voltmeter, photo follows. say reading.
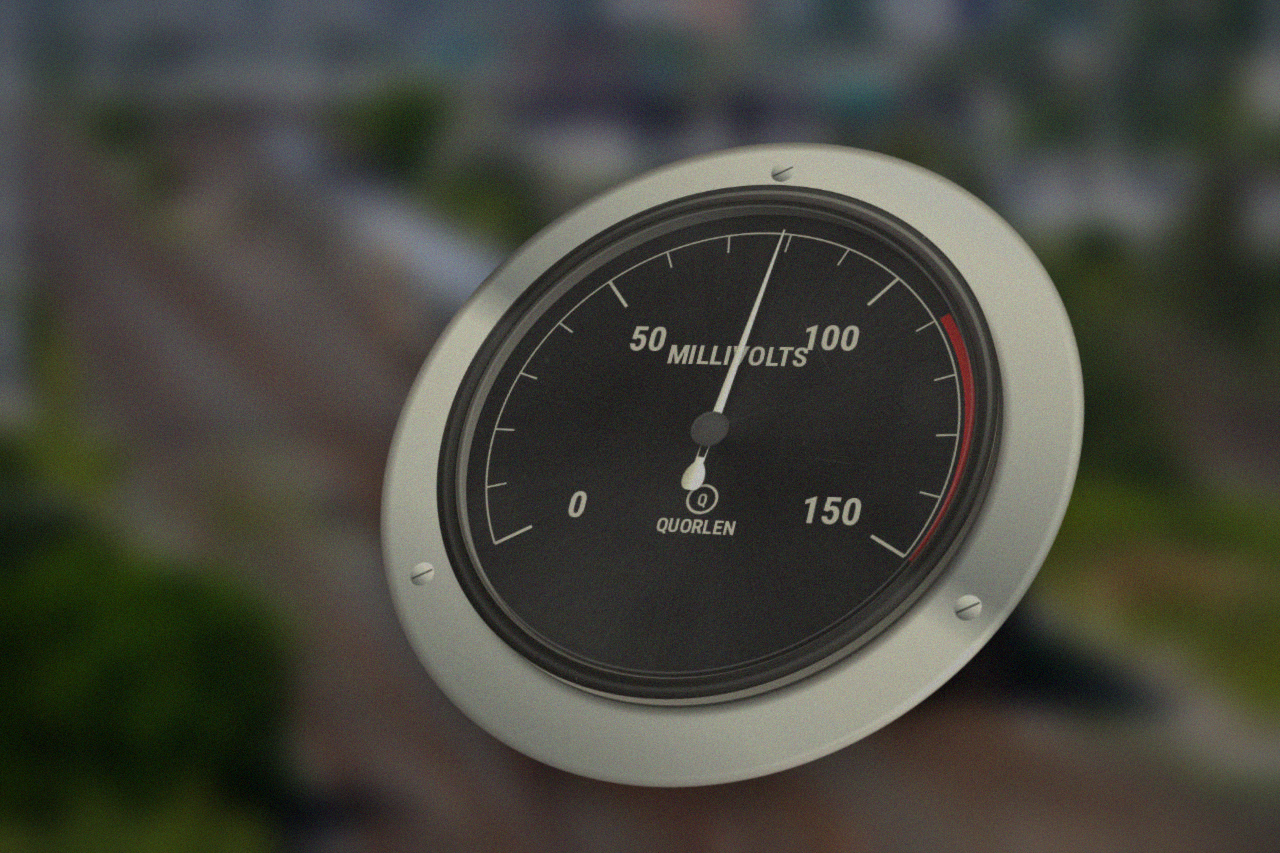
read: 80 mV
